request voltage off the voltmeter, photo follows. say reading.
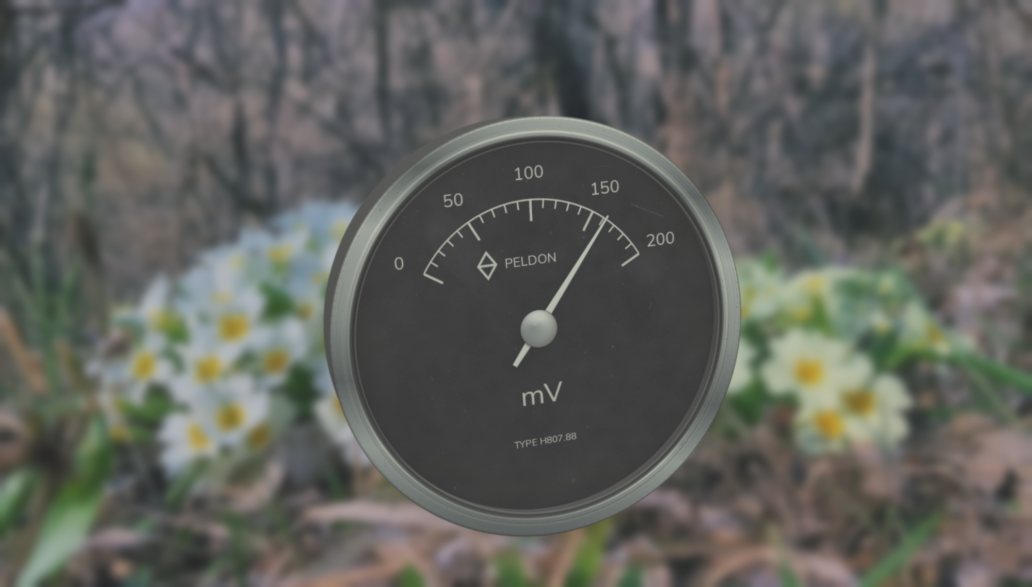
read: 160 mV
